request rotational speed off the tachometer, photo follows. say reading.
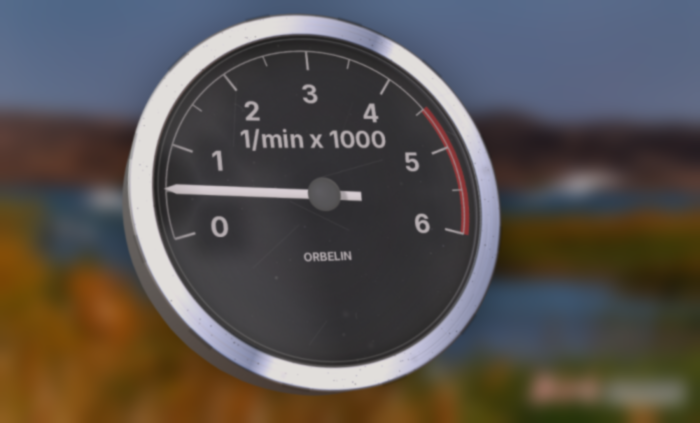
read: 500 rpm
